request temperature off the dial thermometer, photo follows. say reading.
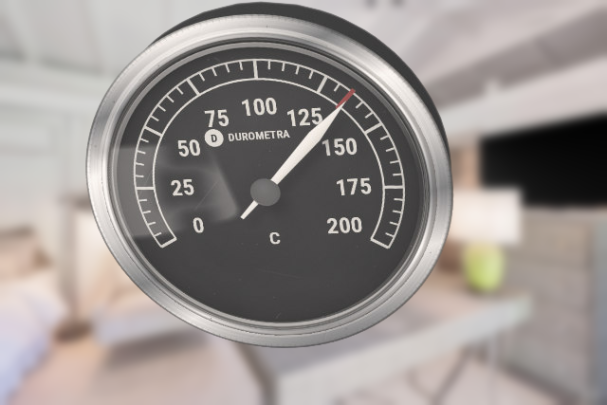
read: 135 °C
